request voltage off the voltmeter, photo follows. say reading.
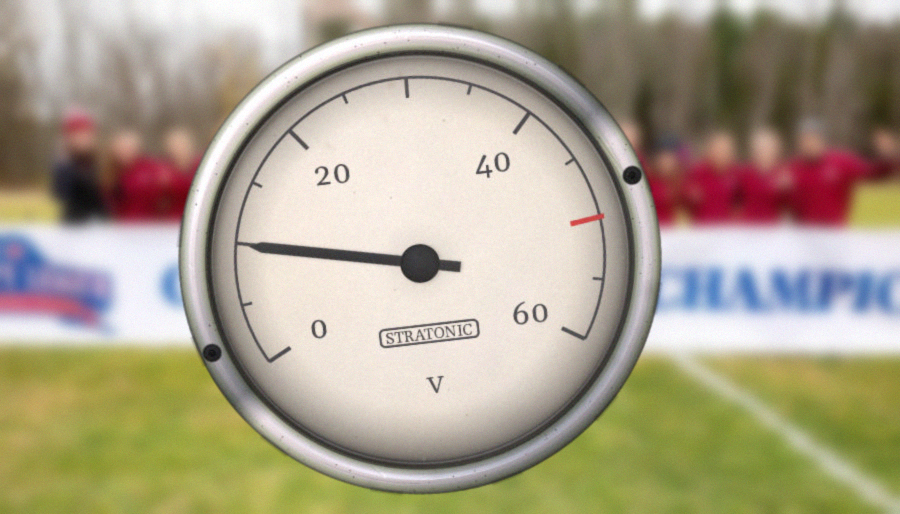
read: 10 V
